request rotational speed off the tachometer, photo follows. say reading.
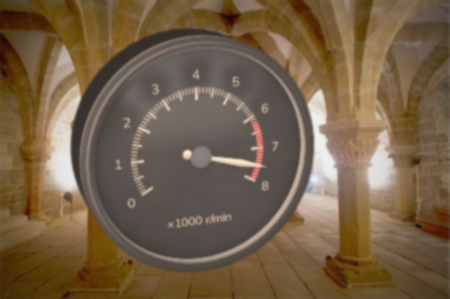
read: 7500 rpm
